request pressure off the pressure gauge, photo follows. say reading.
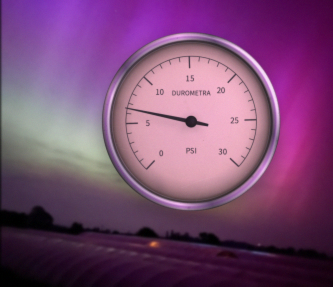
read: 6.5 psi
